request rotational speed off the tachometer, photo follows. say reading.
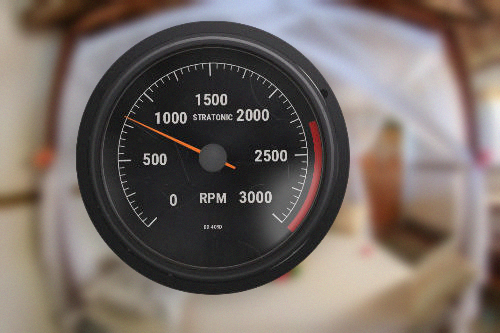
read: 800 rpm
